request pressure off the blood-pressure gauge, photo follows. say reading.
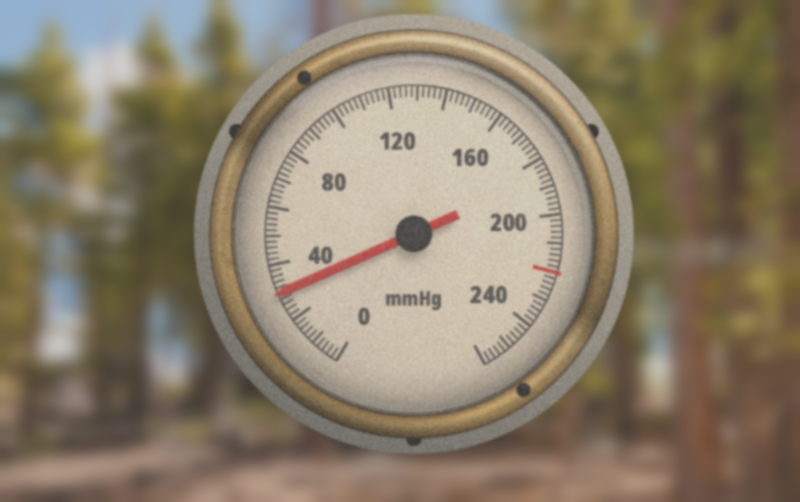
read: 30 mmHg
